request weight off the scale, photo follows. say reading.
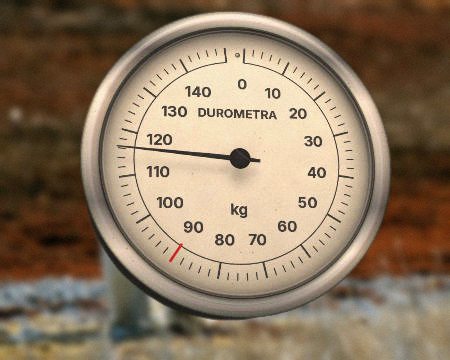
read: 116 kg
